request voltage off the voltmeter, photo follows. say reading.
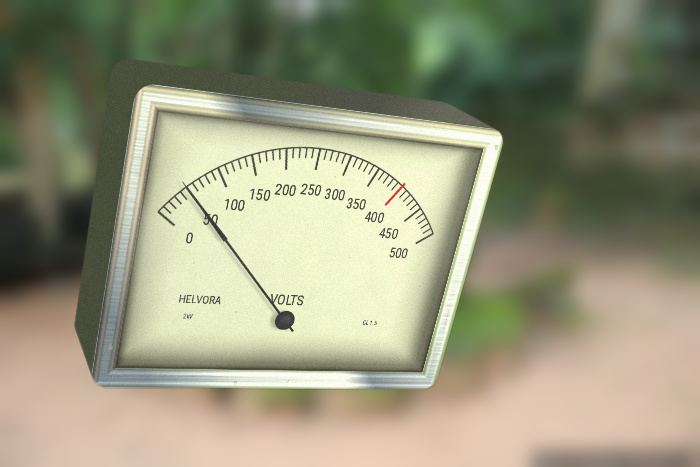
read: 50 V
